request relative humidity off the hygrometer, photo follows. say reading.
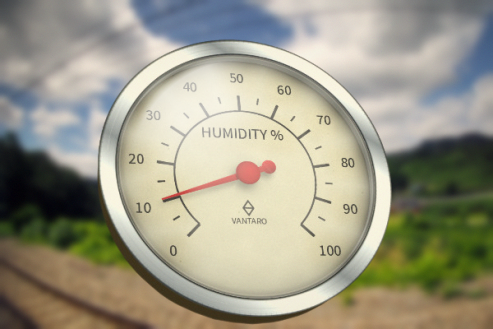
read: 10 %
